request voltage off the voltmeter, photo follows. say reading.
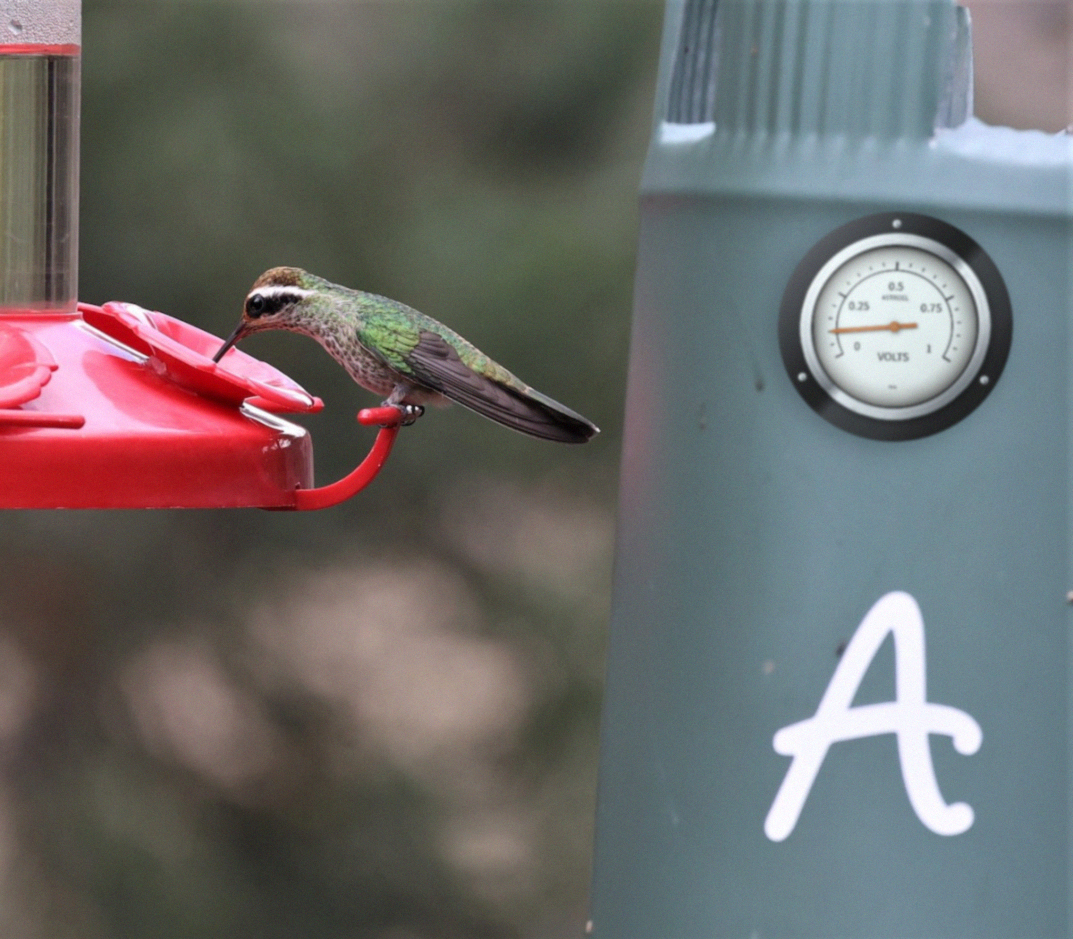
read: 0.1 V
